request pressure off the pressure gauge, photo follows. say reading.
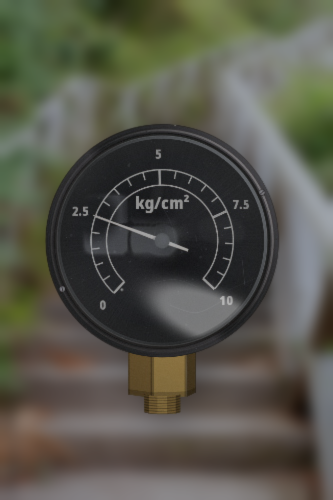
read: 2.5 kg/cm²
